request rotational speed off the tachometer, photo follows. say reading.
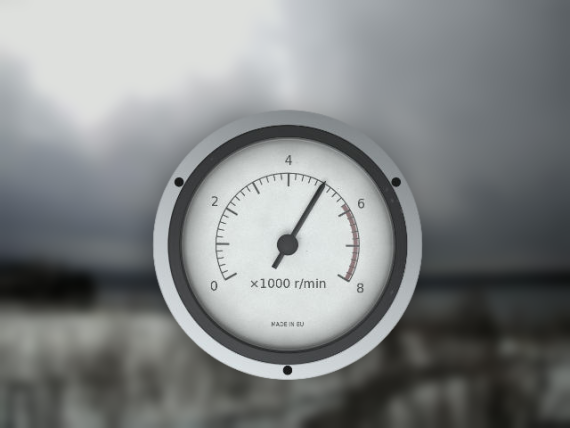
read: 5000 rpm
